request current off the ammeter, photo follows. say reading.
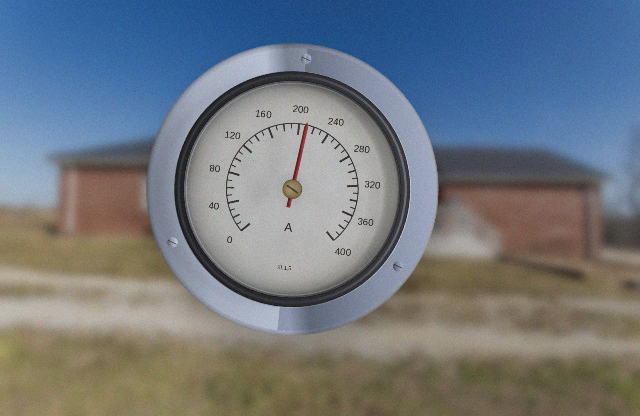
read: 210 A
